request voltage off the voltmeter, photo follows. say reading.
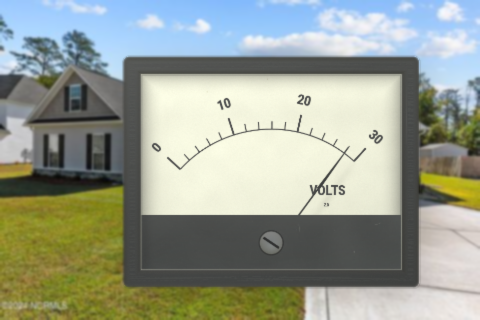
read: 28 V
